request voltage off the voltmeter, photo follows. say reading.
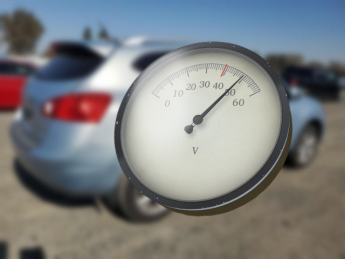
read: 50 V
